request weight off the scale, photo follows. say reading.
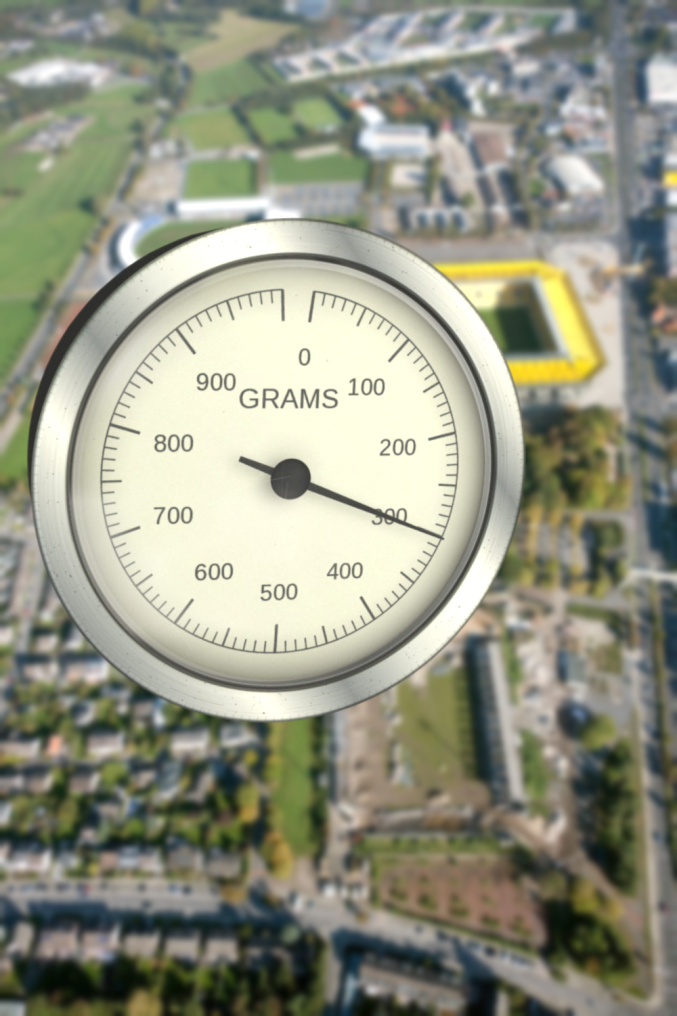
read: 300 g
